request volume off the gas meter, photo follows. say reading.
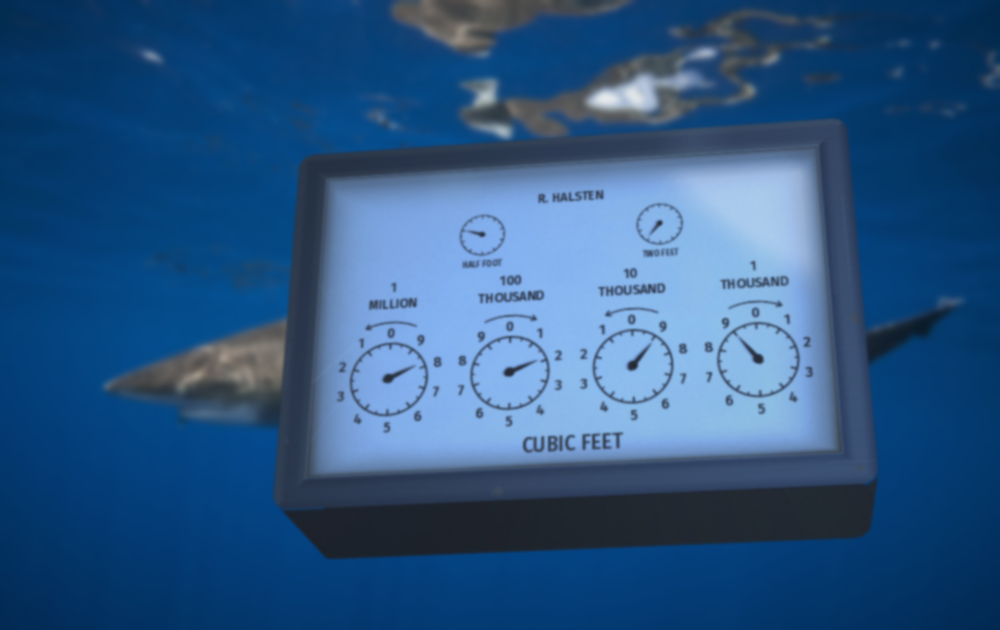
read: 818900 ft³
